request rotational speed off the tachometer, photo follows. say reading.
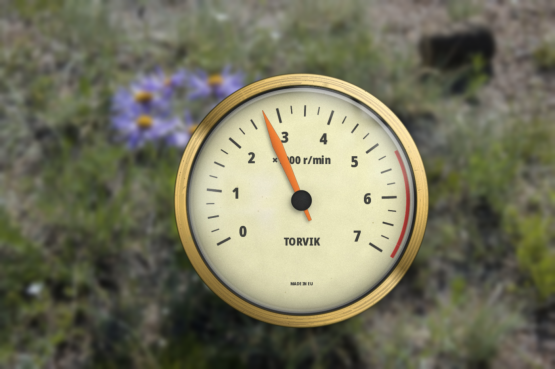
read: 2750 rpm
